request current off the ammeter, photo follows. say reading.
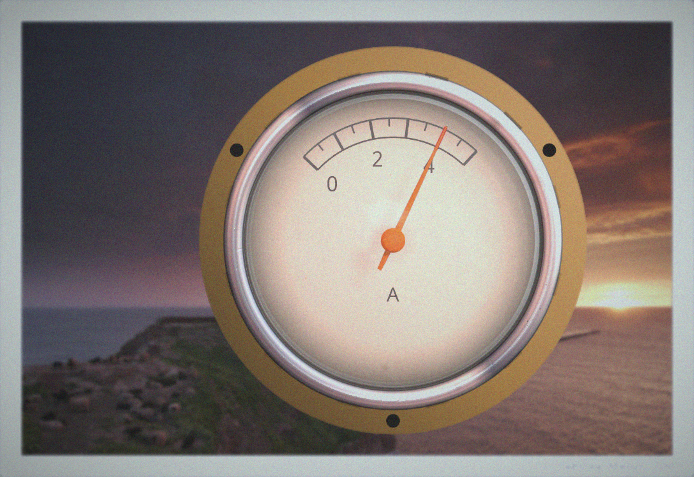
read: 4 A
